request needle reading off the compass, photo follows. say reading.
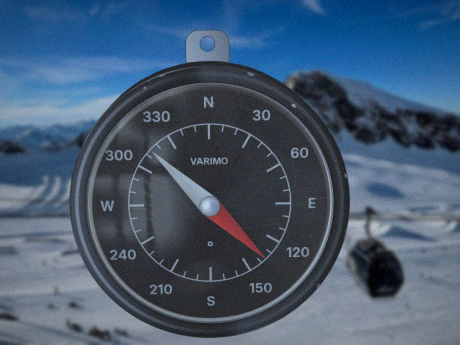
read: 135 °
